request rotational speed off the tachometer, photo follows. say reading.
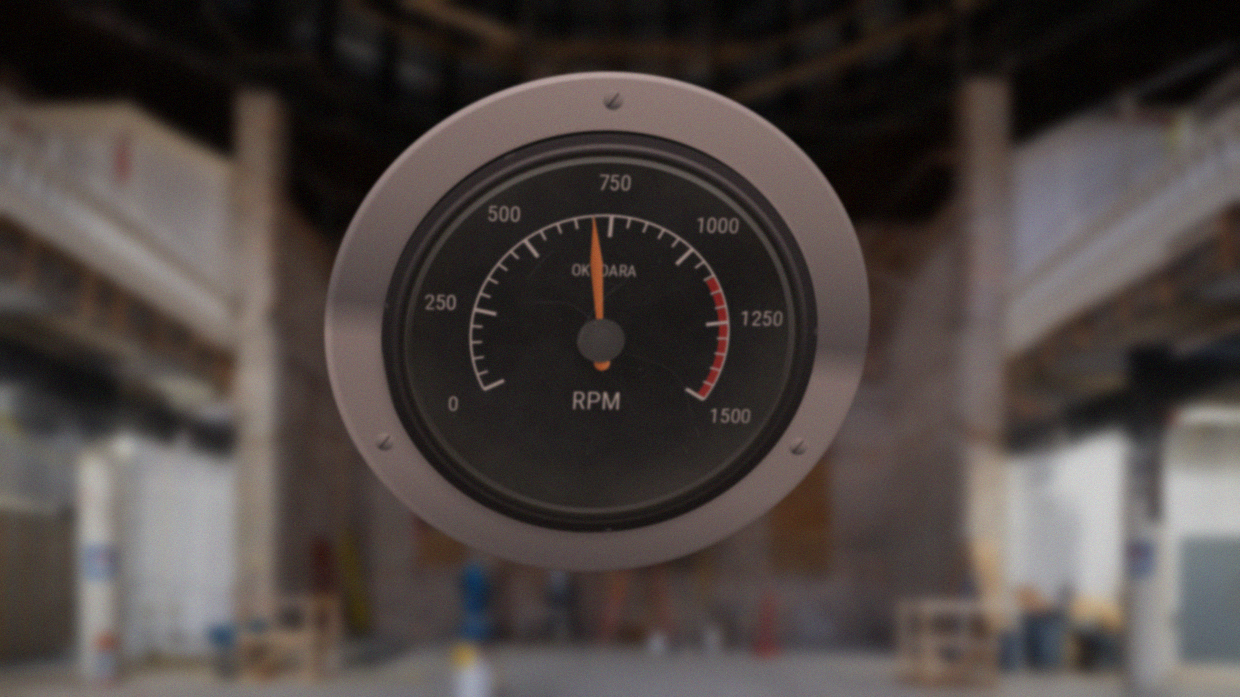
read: 700 rpm
